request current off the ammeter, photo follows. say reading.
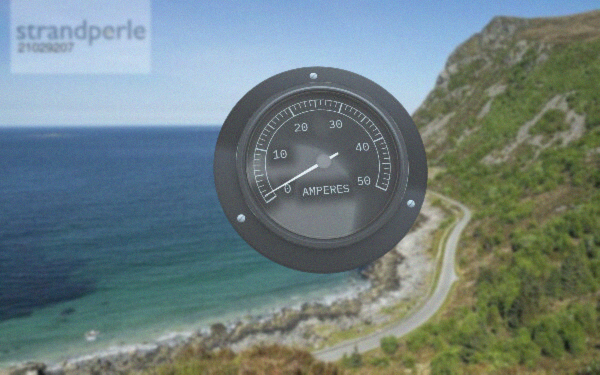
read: 1 A
